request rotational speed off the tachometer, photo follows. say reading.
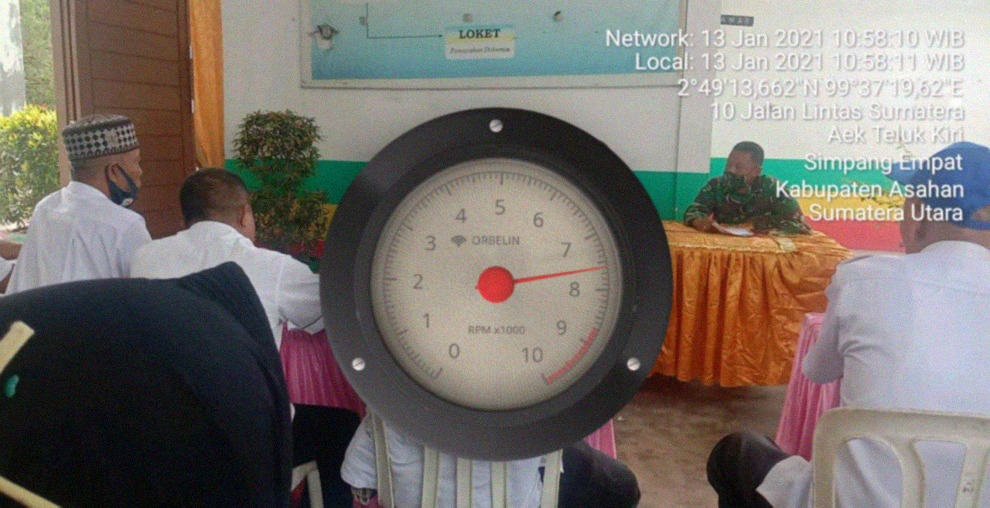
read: 7600 rpm
